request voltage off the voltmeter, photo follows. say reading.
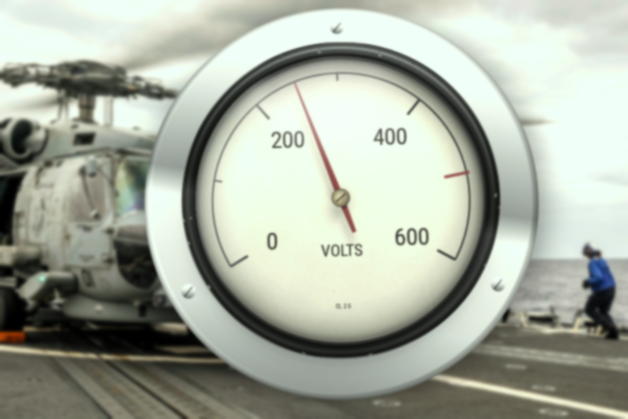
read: 250 V
